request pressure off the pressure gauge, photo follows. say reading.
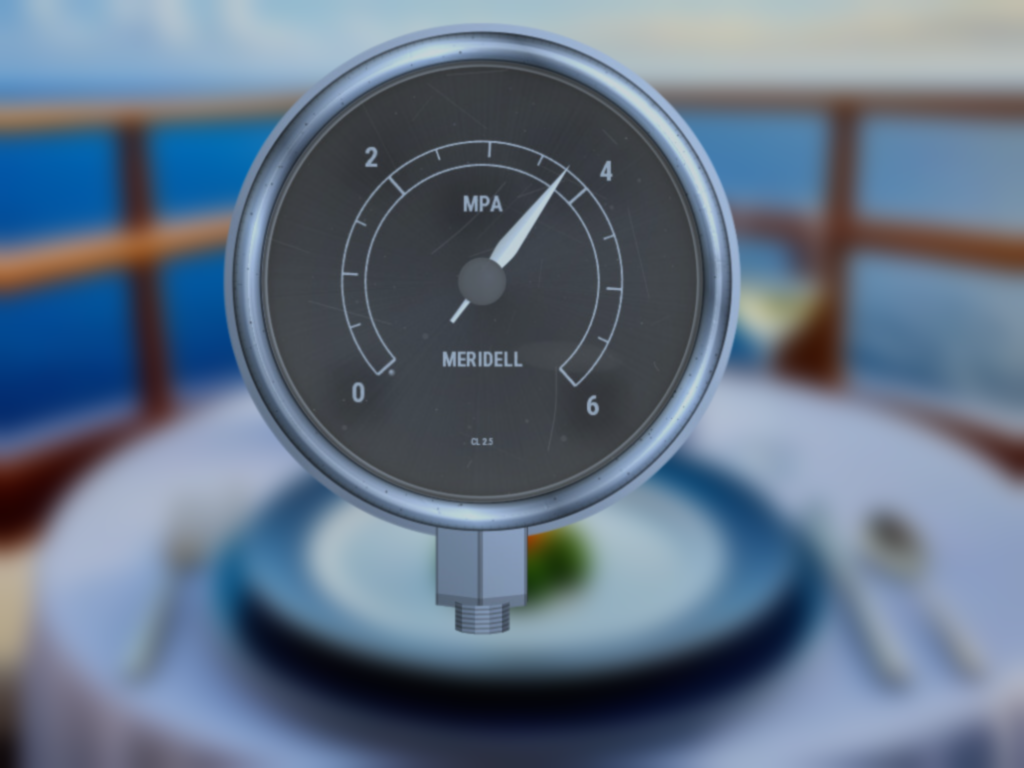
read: 3.75 MPa
